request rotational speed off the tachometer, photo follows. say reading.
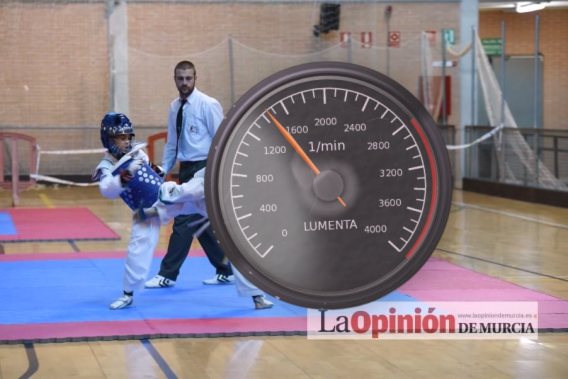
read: 1450 rpm
